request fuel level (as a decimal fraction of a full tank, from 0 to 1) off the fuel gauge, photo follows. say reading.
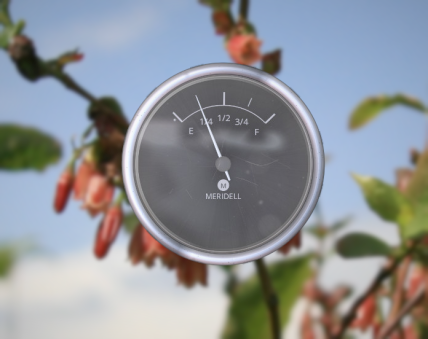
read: 0.25
